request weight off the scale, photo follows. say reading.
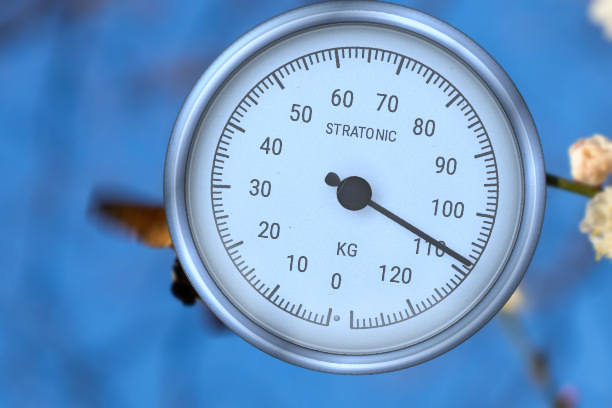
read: 108 kg
